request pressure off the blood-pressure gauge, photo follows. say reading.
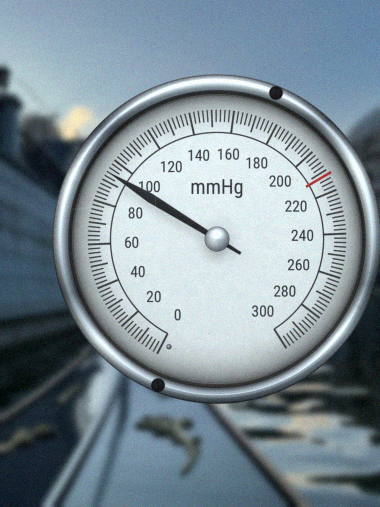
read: 94 mmHg
